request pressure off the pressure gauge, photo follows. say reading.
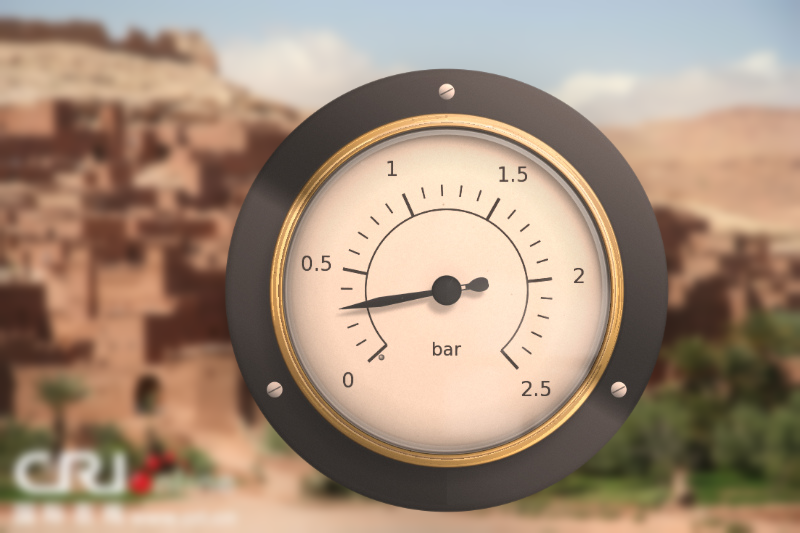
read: 0.3 bar
